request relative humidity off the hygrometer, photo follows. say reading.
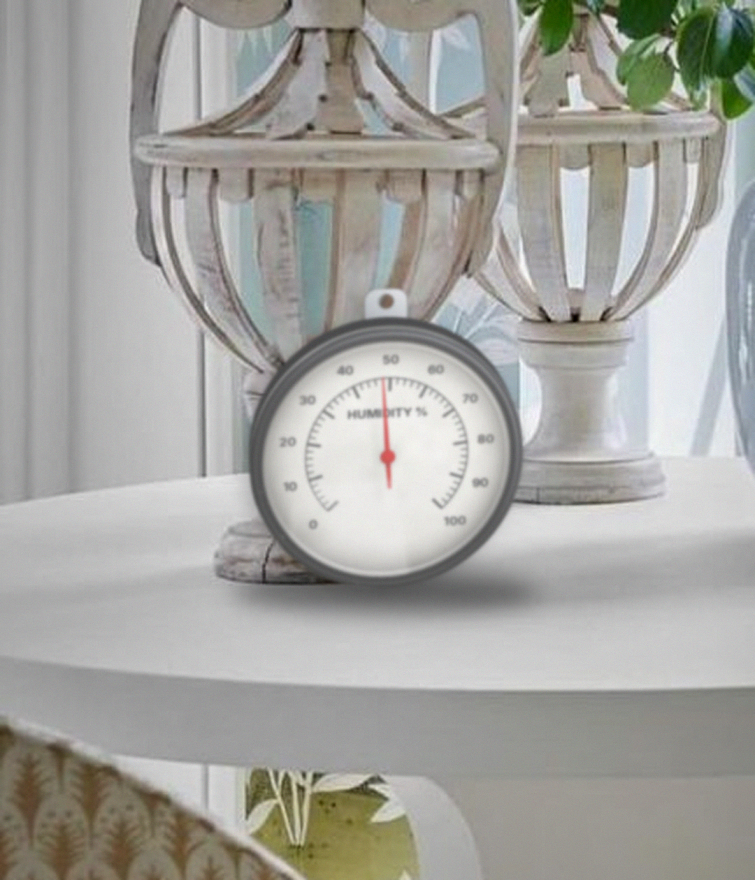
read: 48 %
